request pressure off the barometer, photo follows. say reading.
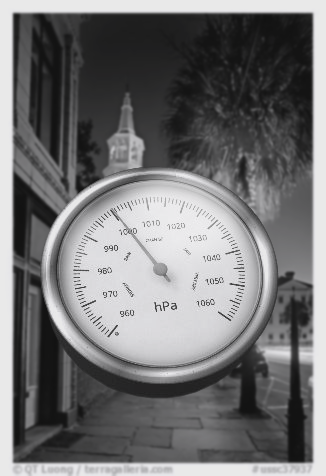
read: 1000 hPa
